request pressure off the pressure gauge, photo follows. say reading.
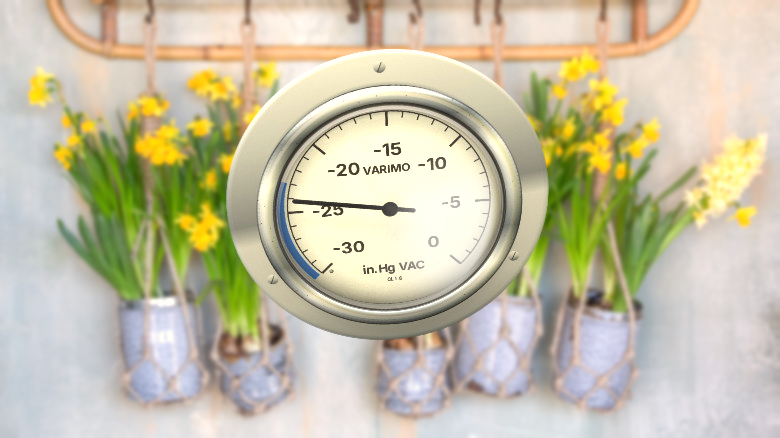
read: -24 inHg
